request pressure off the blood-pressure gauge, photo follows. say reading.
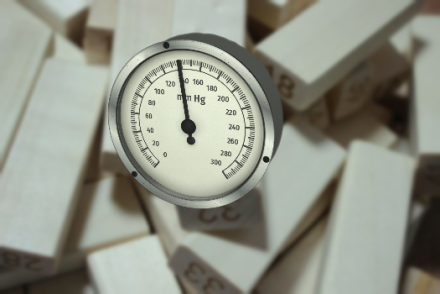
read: 140 mmHg
